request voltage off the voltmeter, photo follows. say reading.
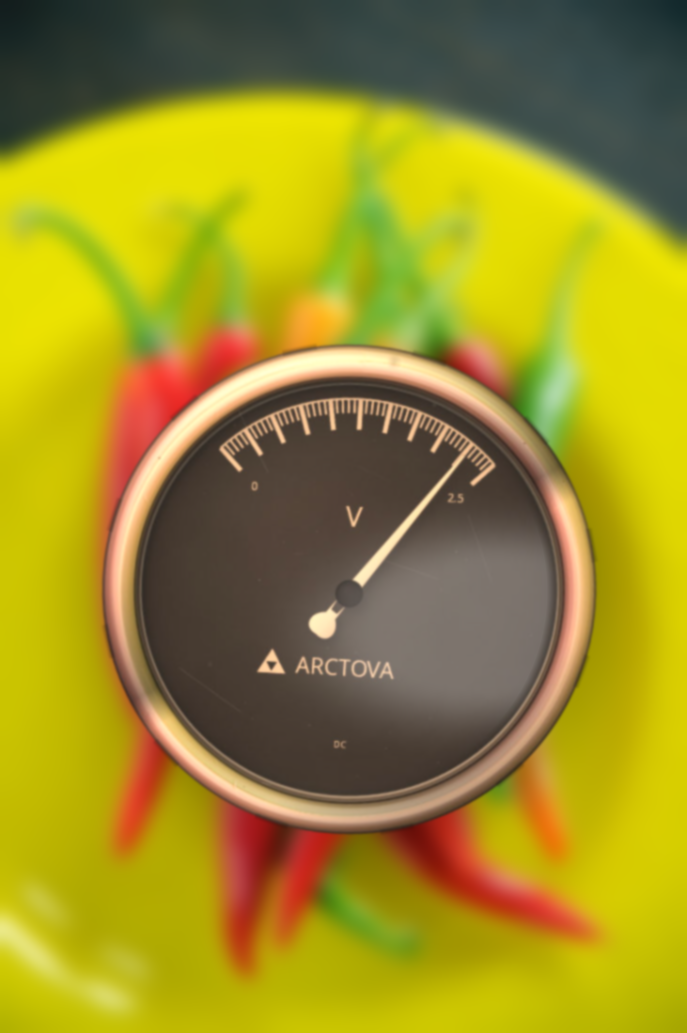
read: 2.25 V
